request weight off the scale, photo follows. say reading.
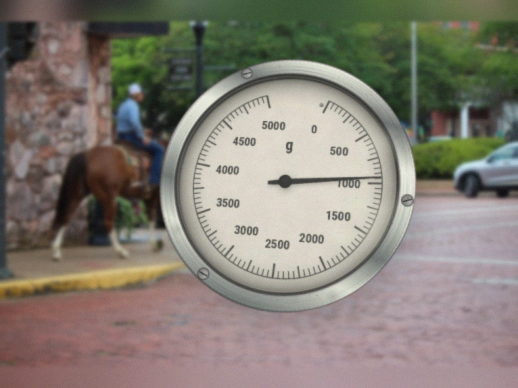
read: 950 g
